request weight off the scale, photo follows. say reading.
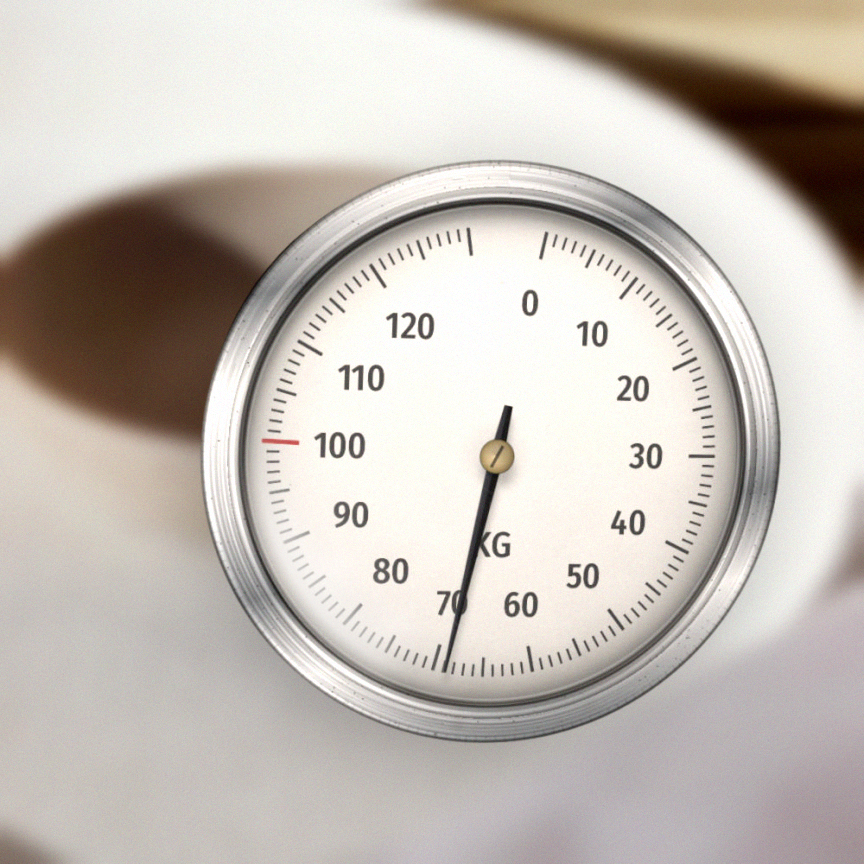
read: 69 kg
